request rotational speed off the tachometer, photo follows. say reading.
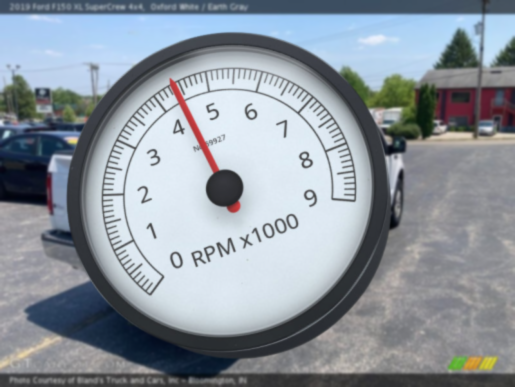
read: 4400 rpm
